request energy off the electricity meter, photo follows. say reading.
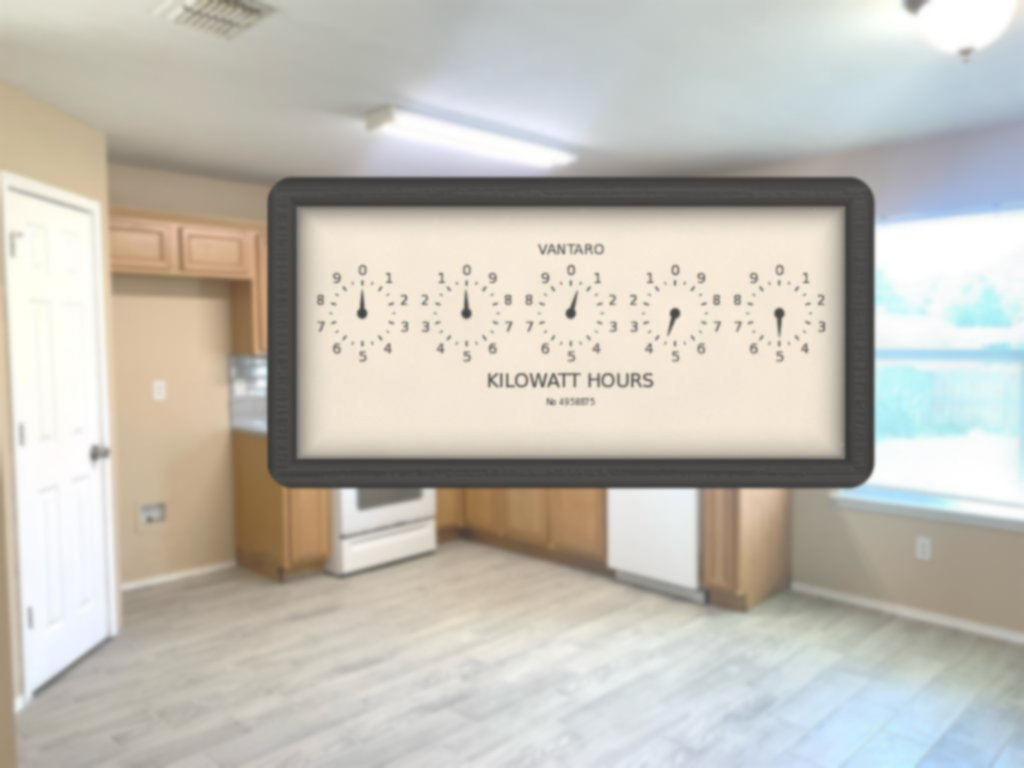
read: 45 kWh
